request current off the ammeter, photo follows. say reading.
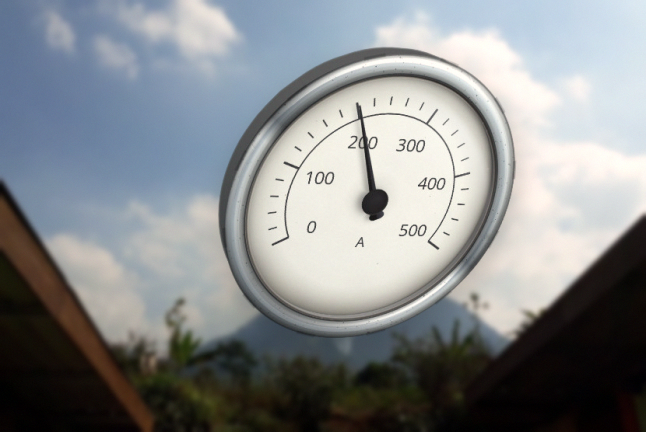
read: 200 A
